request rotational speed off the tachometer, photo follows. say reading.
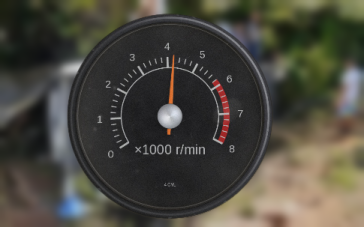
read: 4200 rpm
